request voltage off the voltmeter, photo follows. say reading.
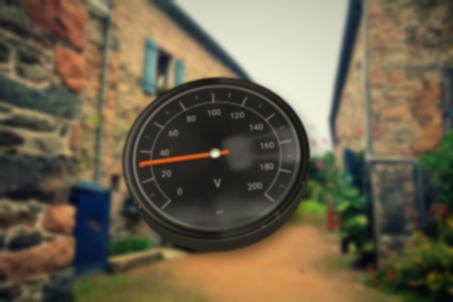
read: 30 V
